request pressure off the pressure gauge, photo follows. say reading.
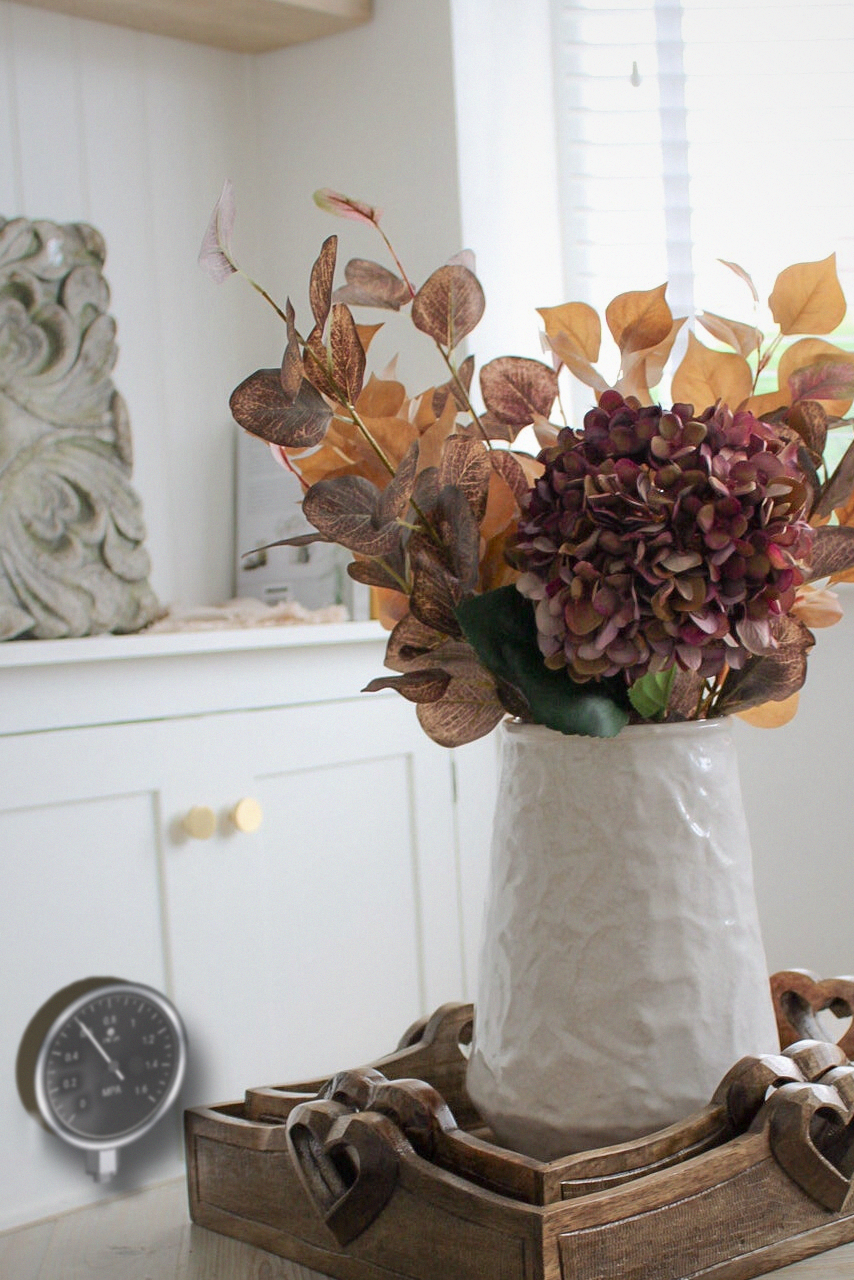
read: 0.6 MPa
